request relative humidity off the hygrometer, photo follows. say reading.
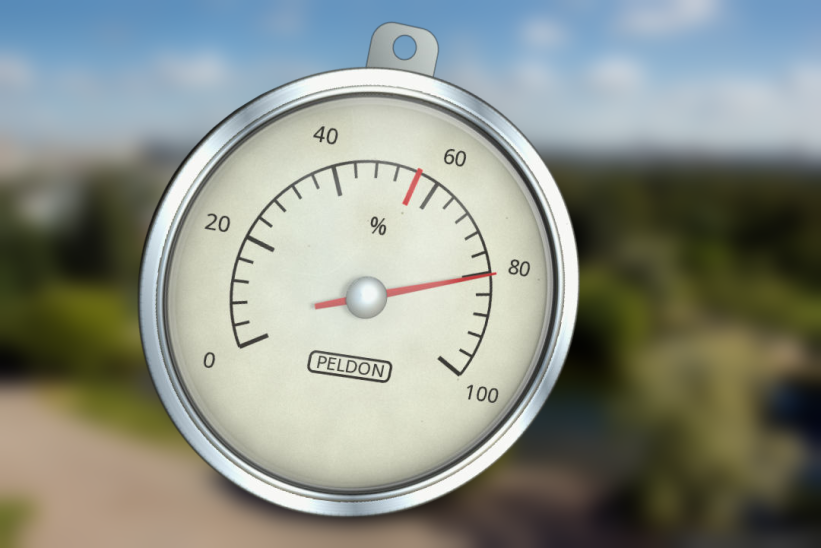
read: 80 %
